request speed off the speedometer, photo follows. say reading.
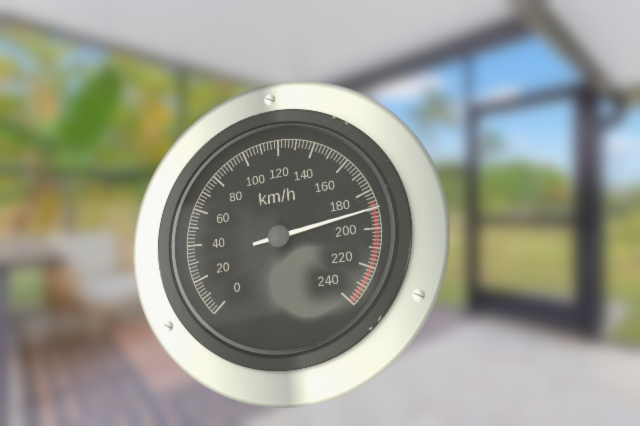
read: 190 km/h
